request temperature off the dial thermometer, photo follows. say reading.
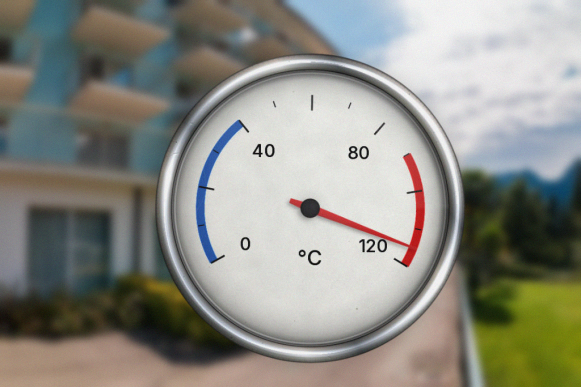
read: 115 °C
